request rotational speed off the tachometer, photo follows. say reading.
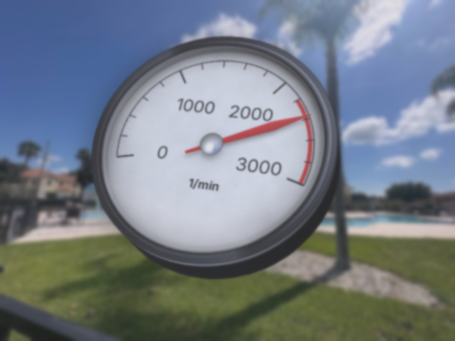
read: 2400 rpm
